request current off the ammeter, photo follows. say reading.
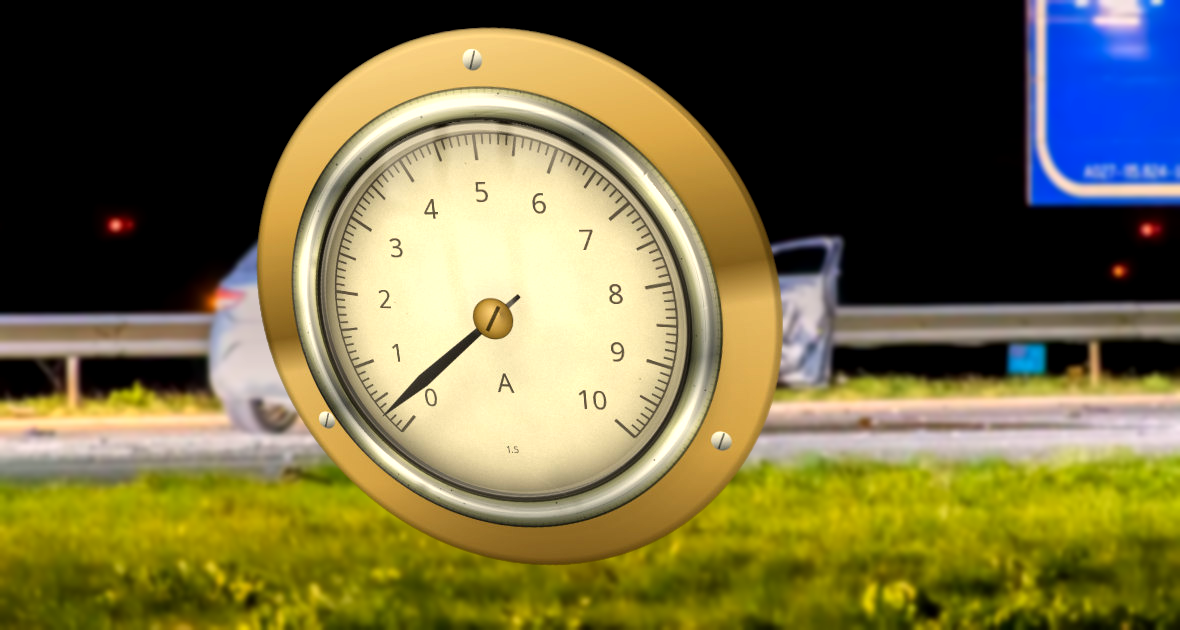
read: 0.3 A
